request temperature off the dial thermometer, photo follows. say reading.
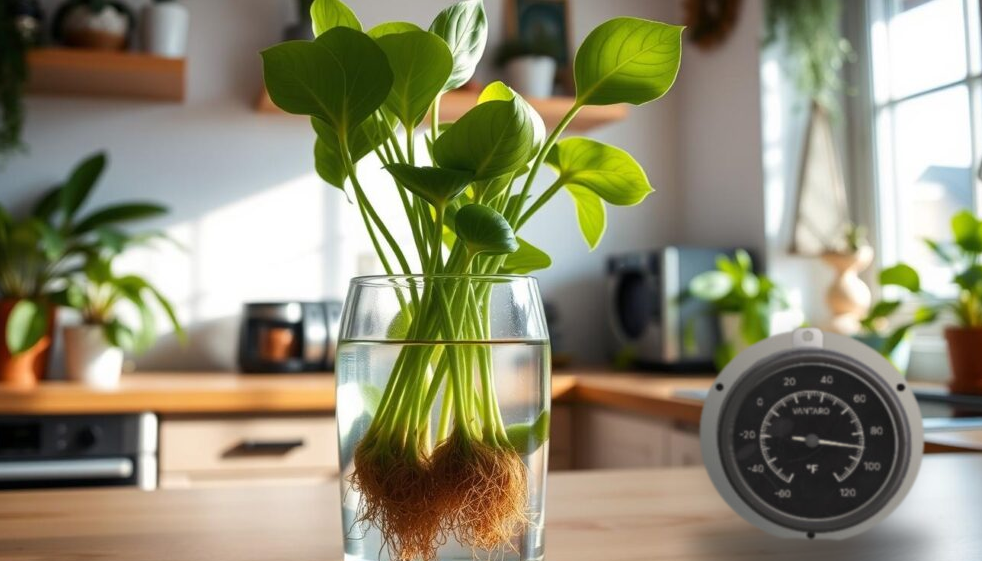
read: 90 °F
